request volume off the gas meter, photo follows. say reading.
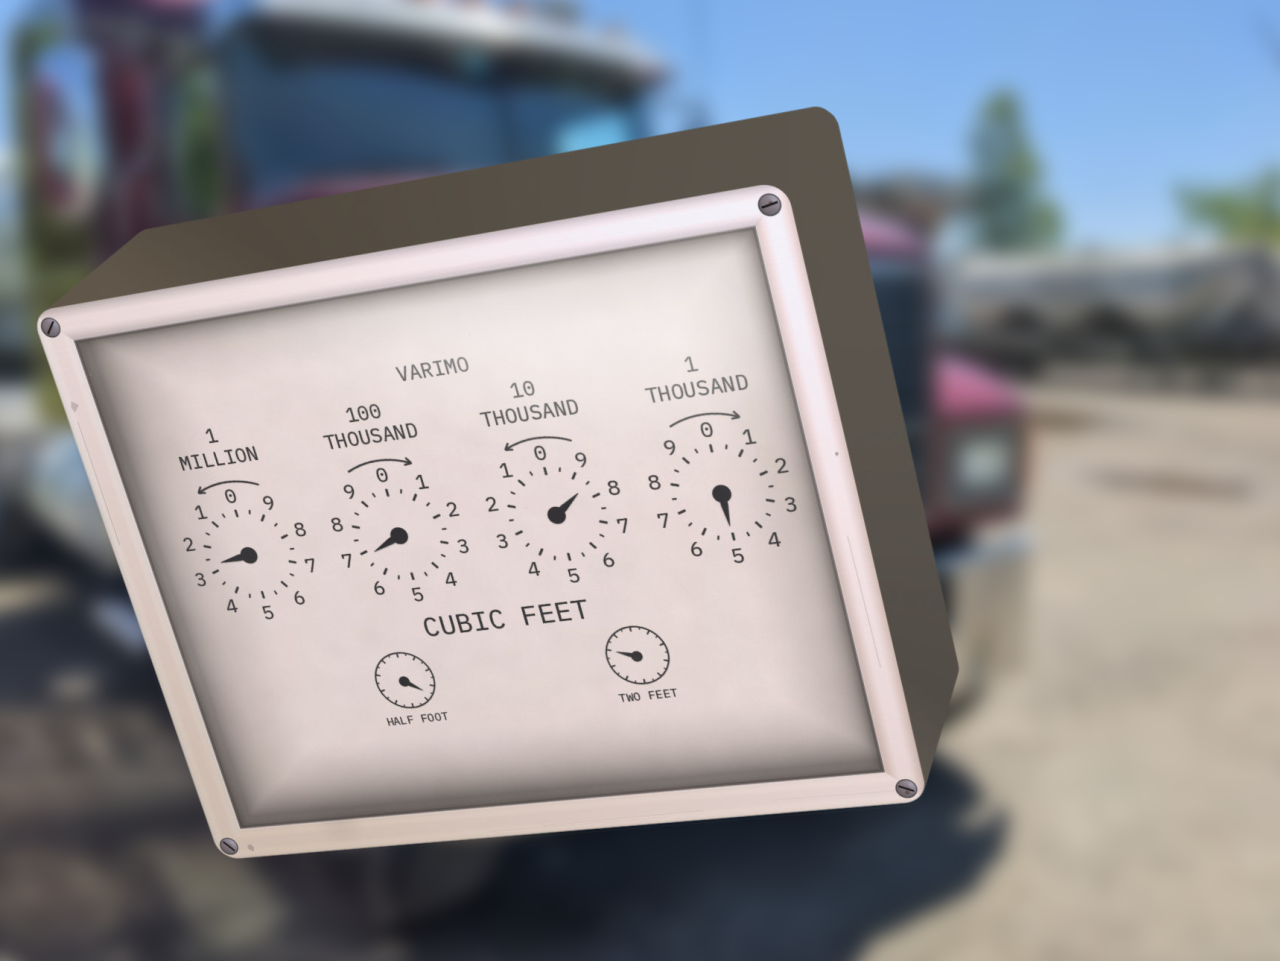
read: 268500 ft³
